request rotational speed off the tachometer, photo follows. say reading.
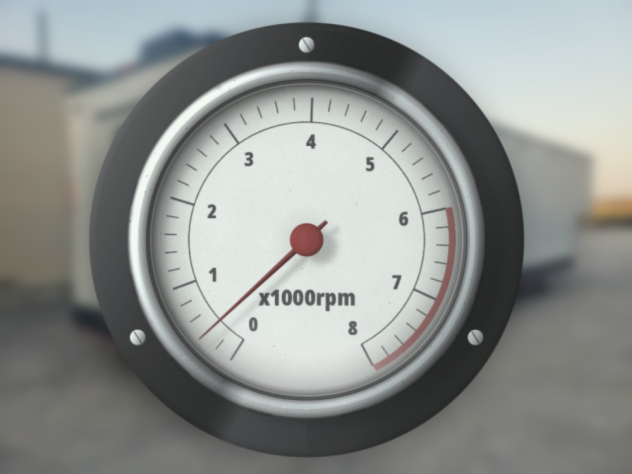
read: 400 rpm
